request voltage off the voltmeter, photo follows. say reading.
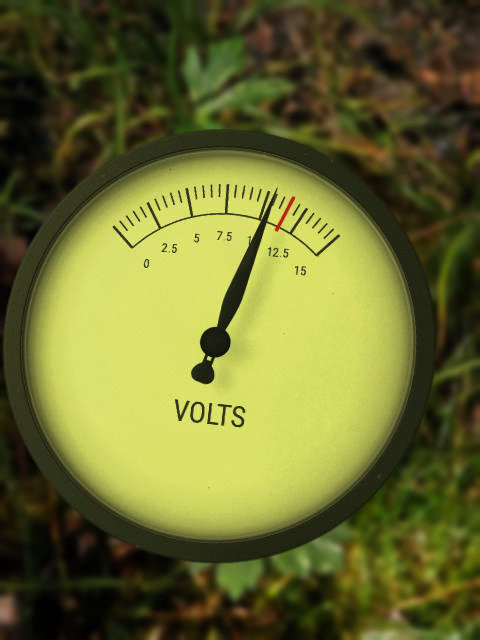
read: 10.5 V
